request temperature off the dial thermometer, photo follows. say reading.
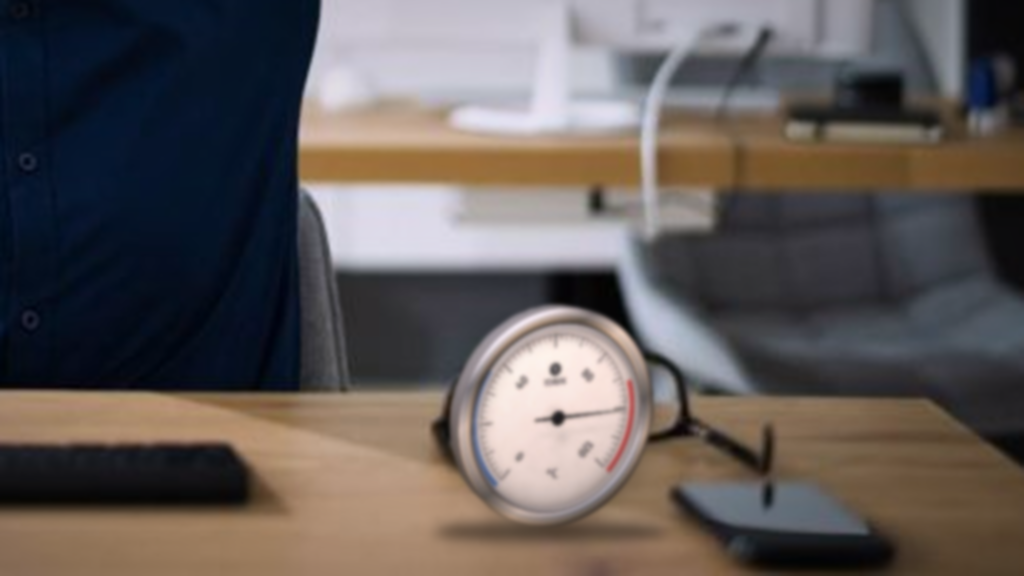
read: 100 °C
